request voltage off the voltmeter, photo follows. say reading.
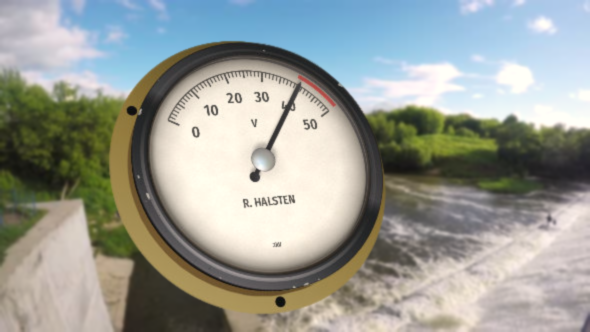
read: 40 V
